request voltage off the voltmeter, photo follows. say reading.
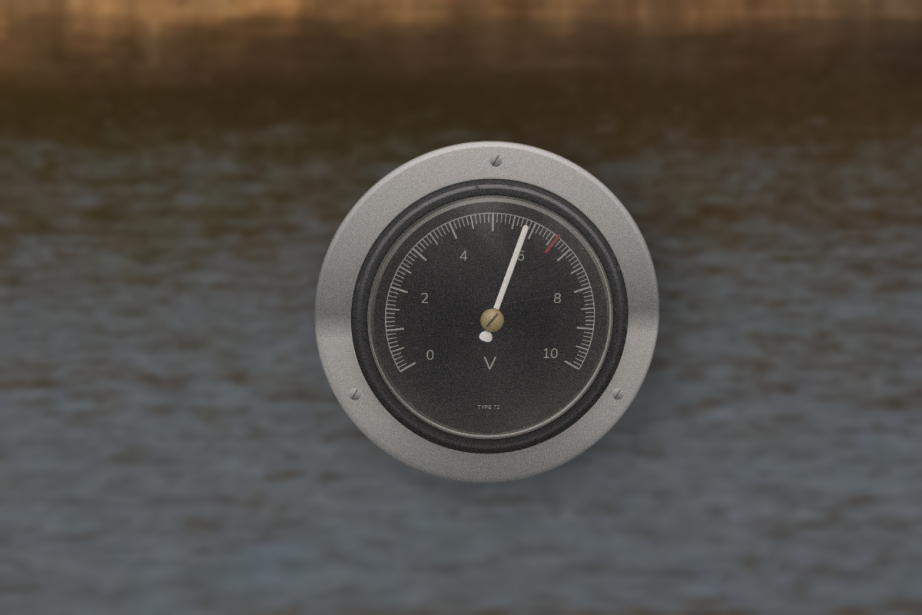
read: 5.8 V
